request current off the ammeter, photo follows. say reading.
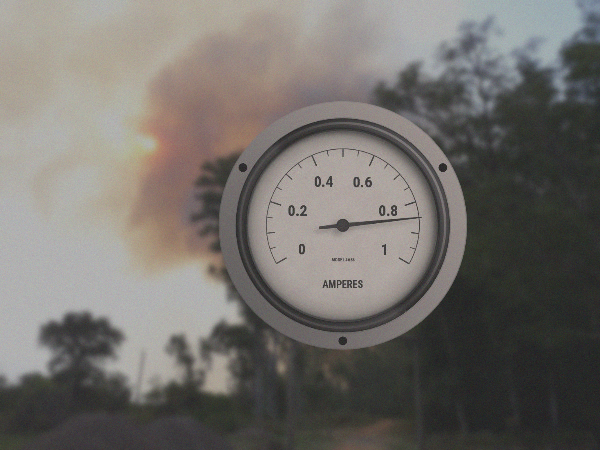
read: 0.85 A
